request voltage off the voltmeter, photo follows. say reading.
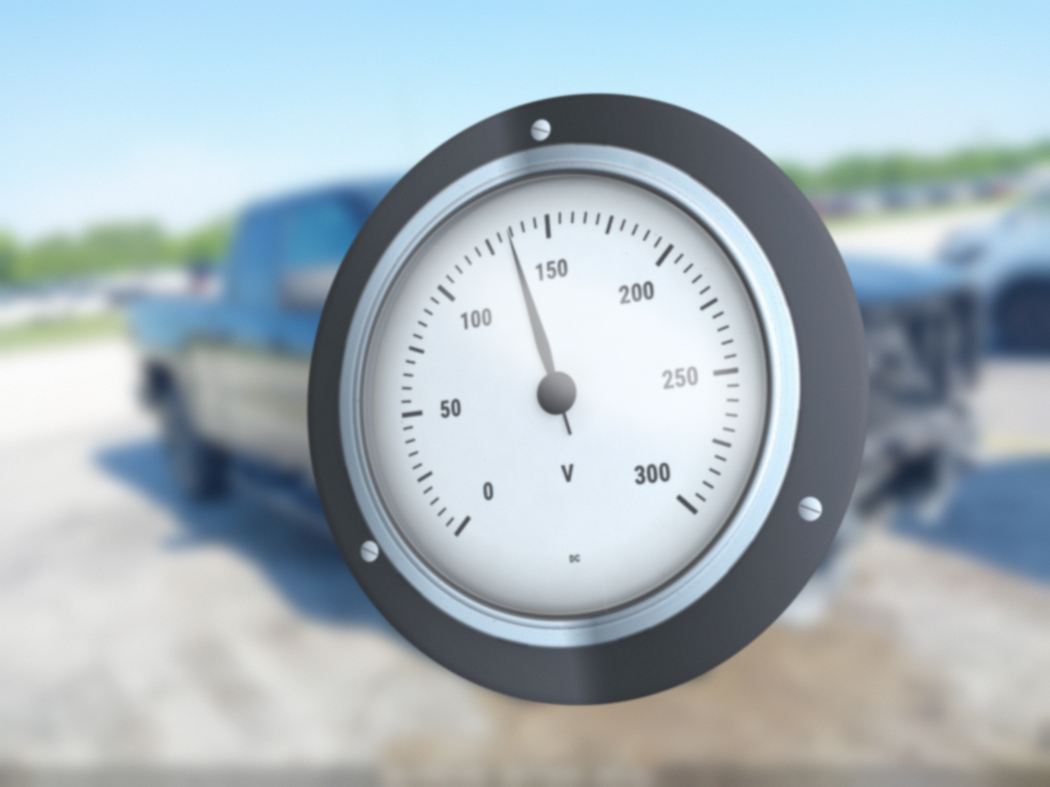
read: 135 V
